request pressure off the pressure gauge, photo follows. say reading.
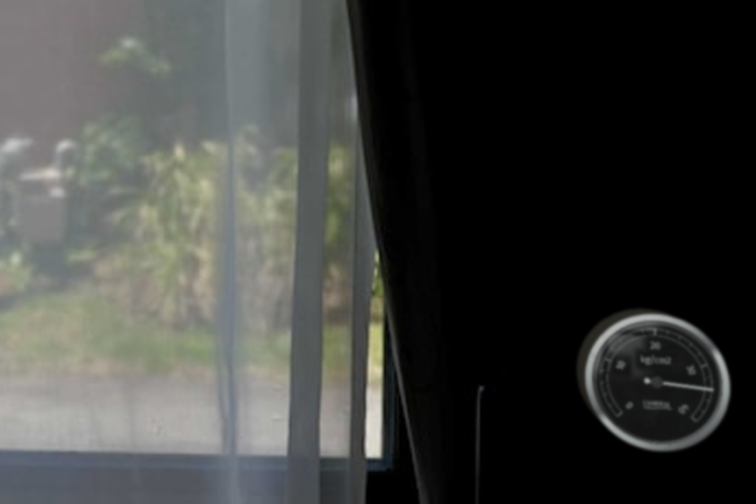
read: 34 kg/cm²
